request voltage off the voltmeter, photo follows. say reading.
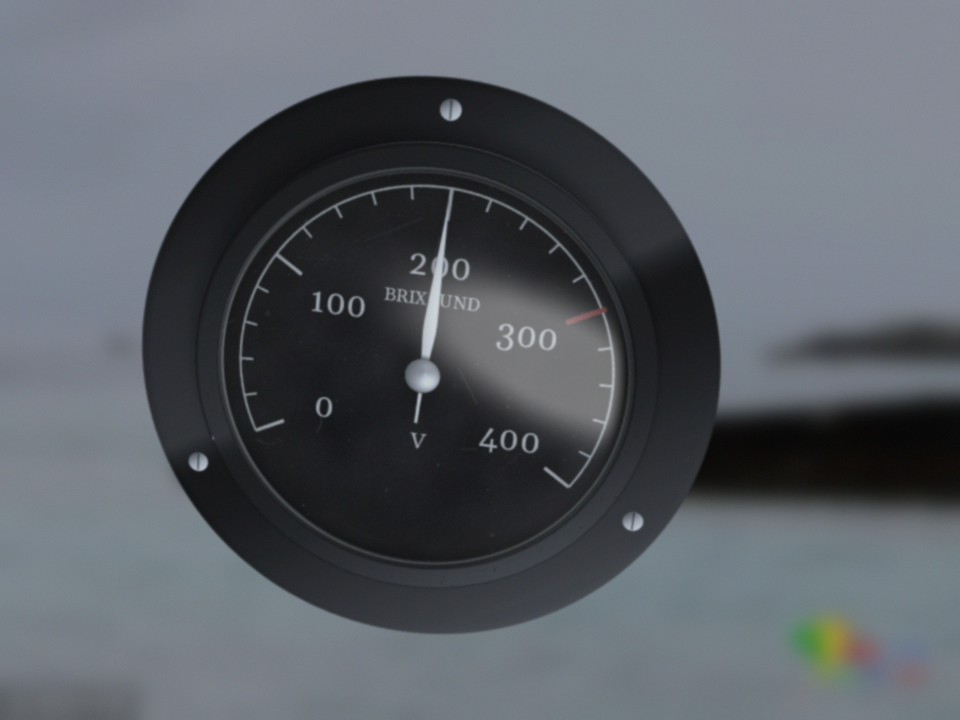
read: 200 V
